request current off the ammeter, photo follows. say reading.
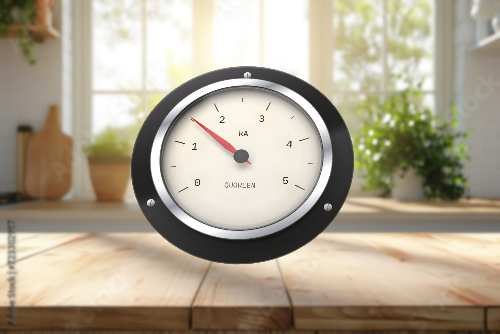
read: 1.5 kA
